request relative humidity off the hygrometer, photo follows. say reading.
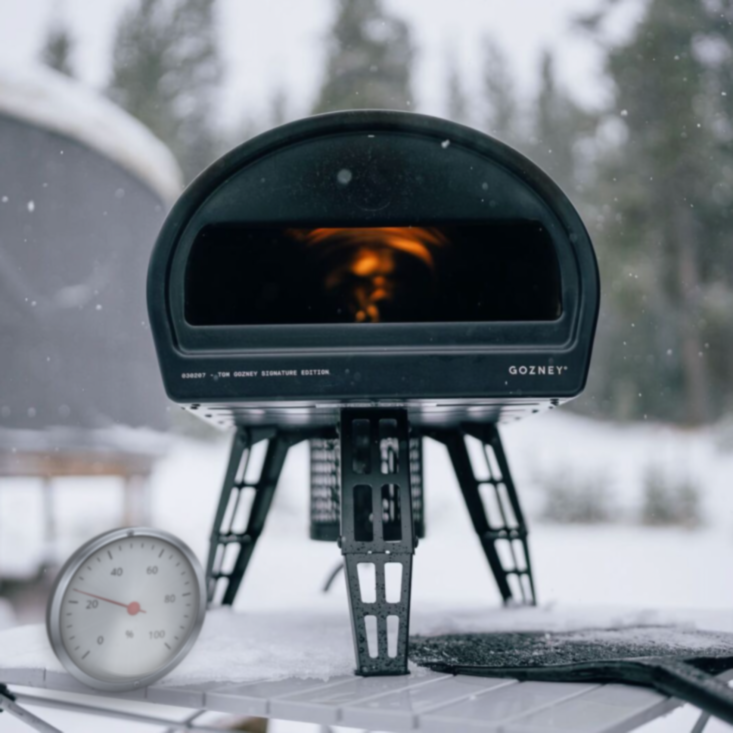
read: 24 %
